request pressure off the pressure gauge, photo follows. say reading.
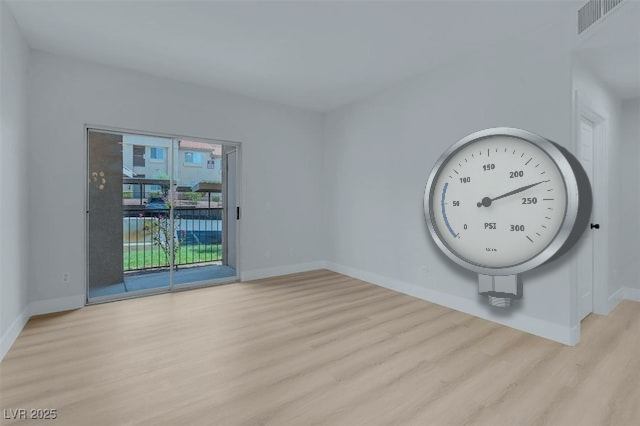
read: 230 psi
